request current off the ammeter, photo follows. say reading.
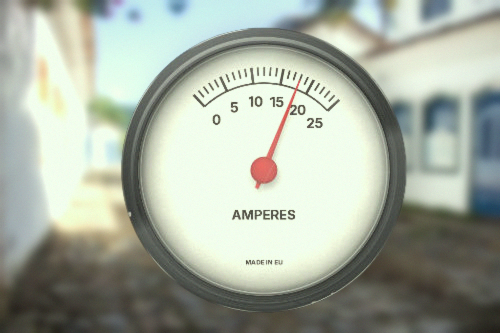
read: 18 A
